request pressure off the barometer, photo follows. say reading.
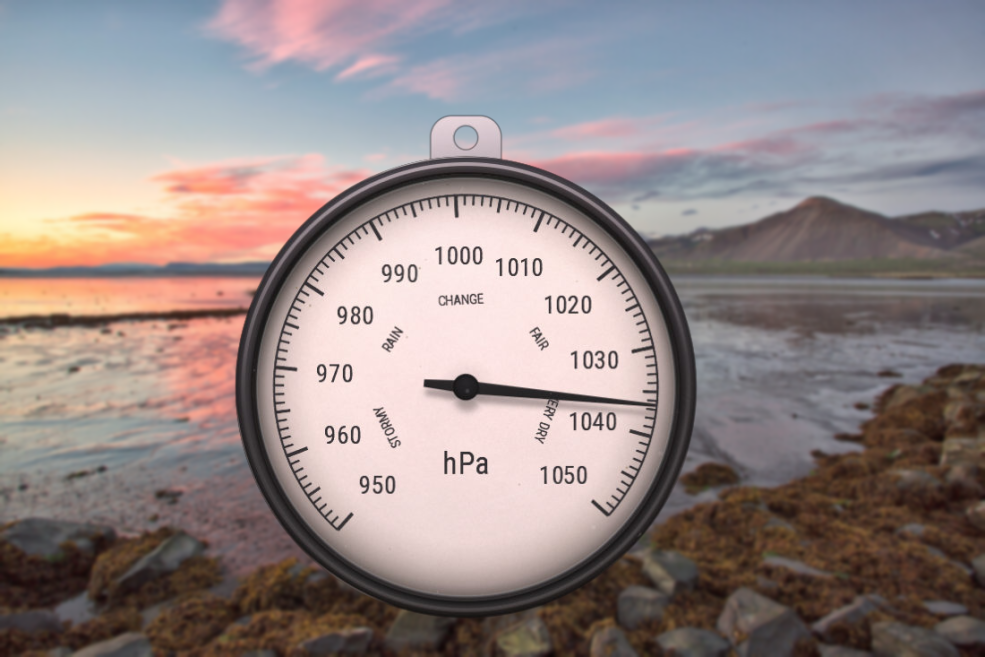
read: 1036.5 hPa
